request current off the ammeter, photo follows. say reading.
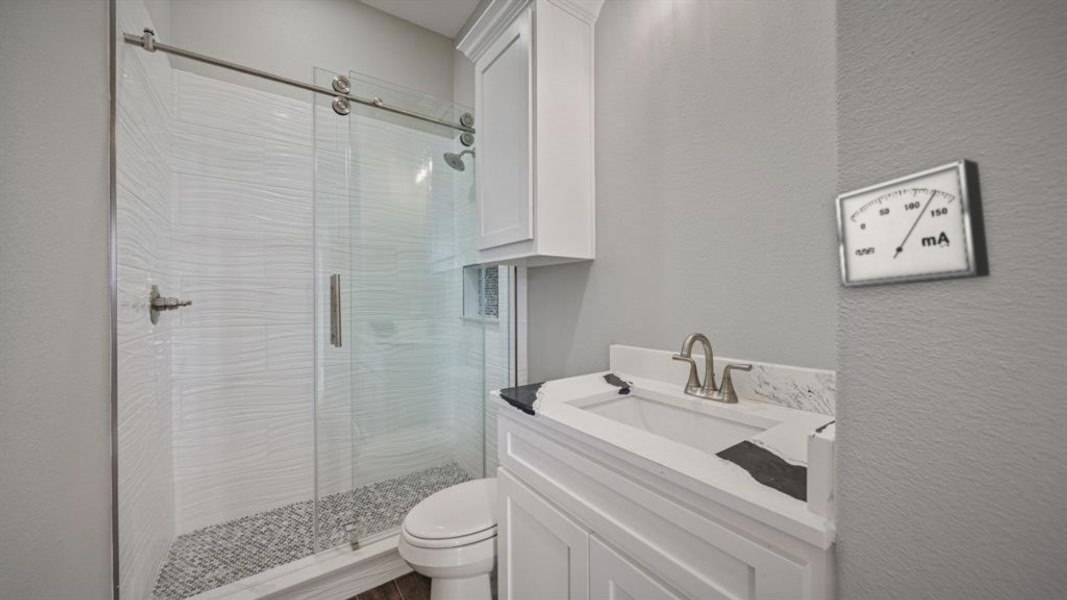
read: 125 mA
